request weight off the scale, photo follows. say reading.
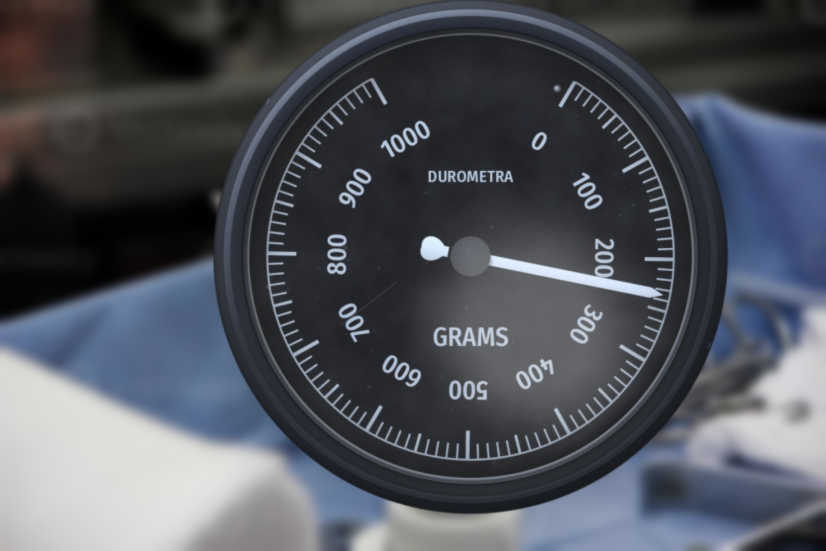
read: 235 g
